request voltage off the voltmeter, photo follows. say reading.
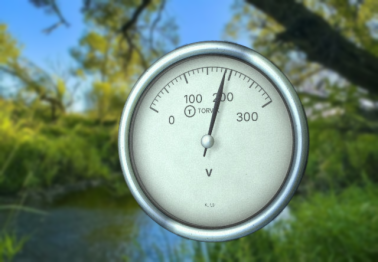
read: 190 V
